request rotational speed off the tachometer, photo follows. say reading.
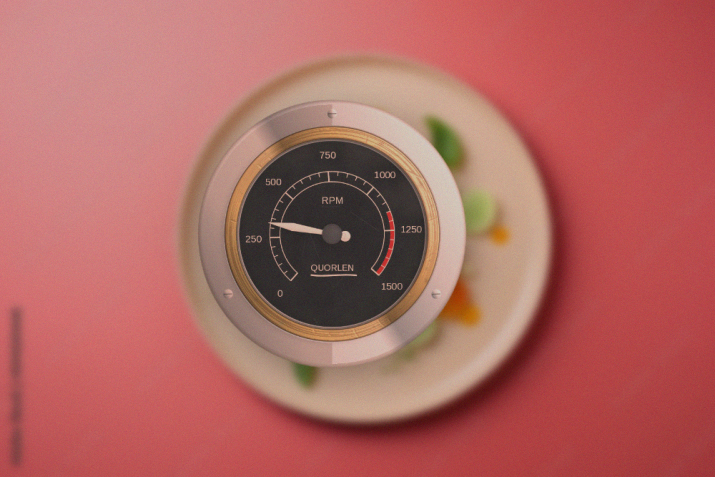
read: 325 rpm
